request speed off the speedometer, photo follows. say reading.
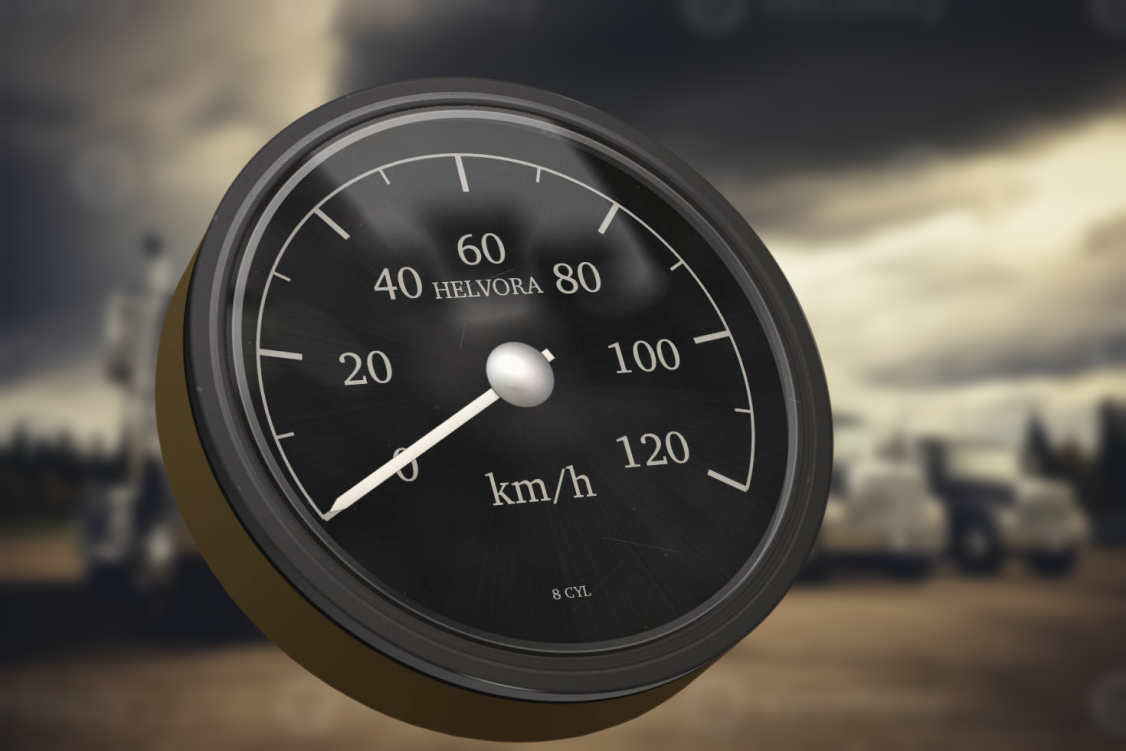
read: 0 km/h
